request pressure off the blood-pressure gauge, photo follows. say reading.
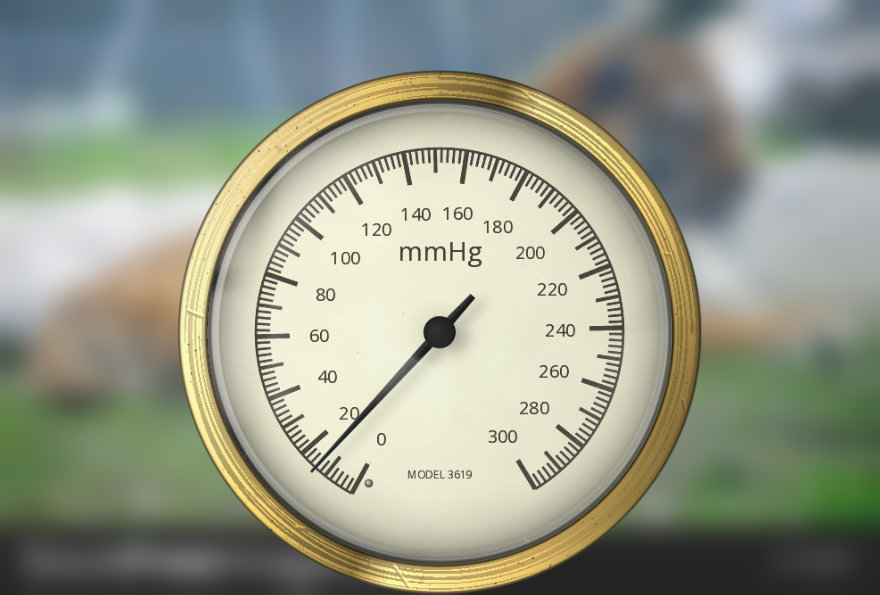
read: 14 mmHg
